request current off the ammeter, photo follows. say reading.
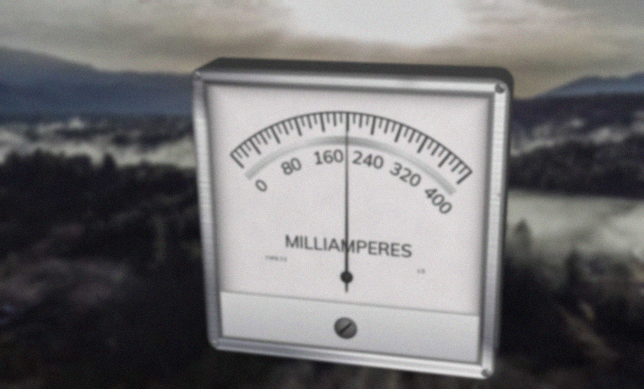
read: 200 mA
